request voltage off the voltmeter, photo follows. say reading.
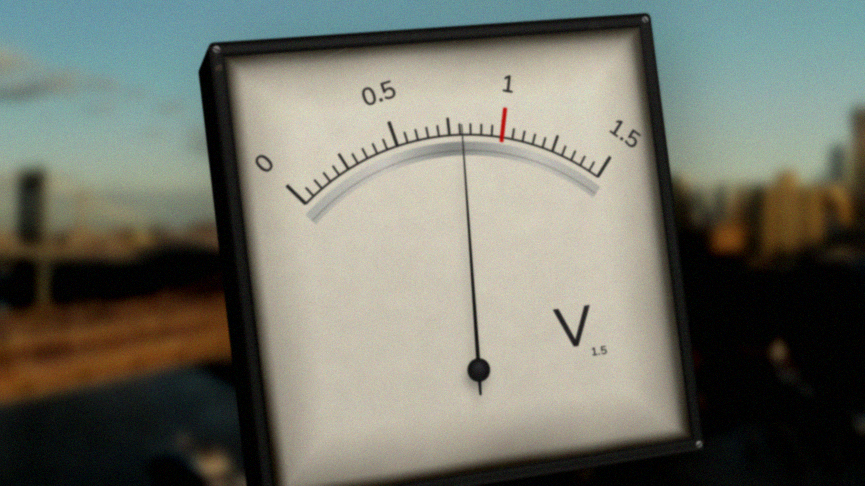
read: 0.8 V
